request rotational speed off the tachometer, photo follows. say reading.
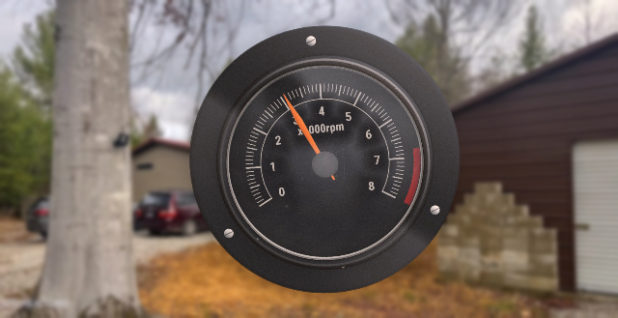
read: 3100 rpm
